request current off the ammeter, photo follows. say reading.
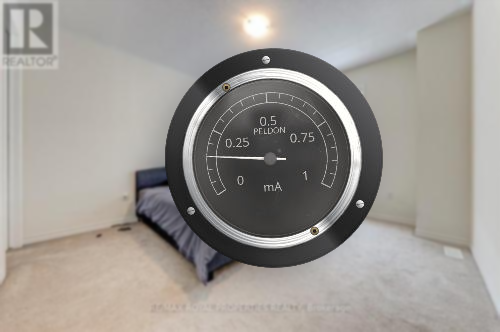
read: 0.15 mA
